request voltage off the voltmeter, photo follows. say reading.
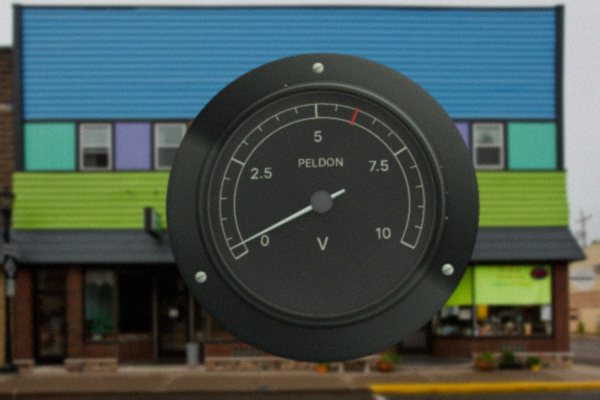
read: 0.25 V
